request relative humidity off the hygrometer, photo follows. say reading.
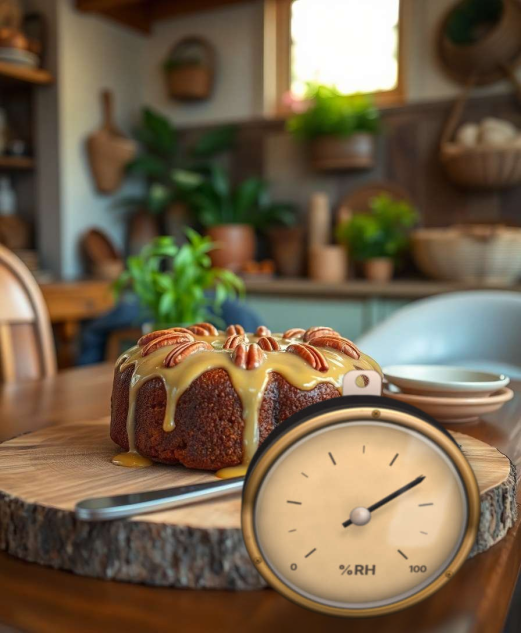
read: 70 %
